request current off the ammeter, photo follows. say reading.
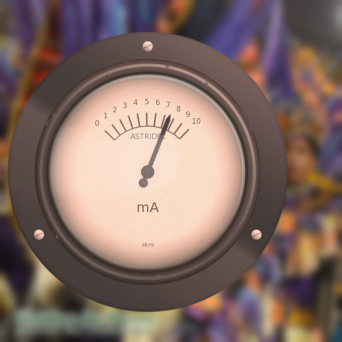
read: 7.5 mA
